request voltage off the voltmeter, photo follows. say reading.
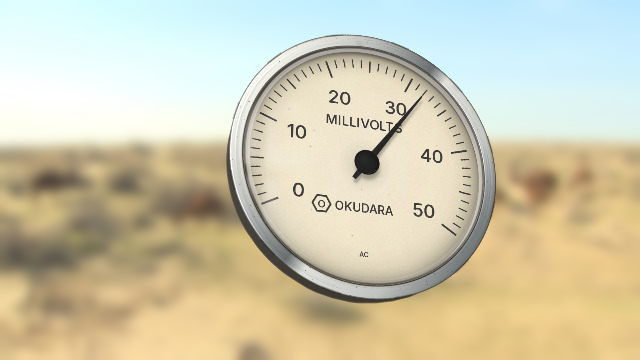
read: 32 mV
